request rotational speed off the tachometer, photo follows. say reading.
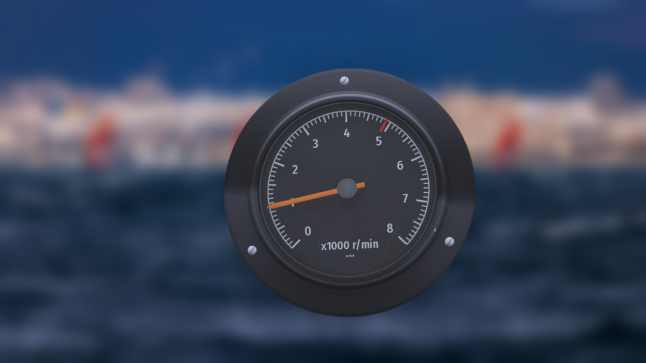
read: 1000 rpm
